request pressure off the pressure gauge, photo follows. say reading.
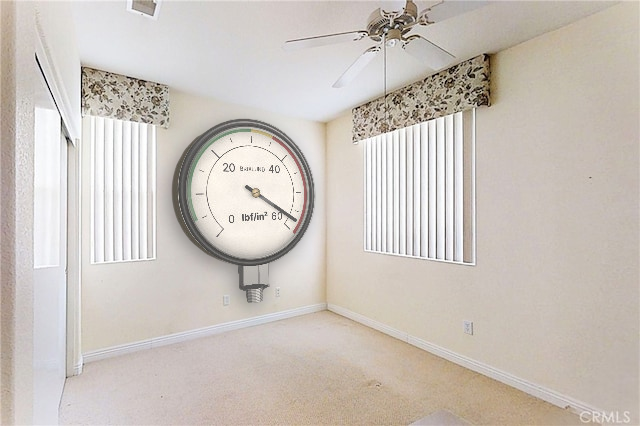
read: 57.5 psi
